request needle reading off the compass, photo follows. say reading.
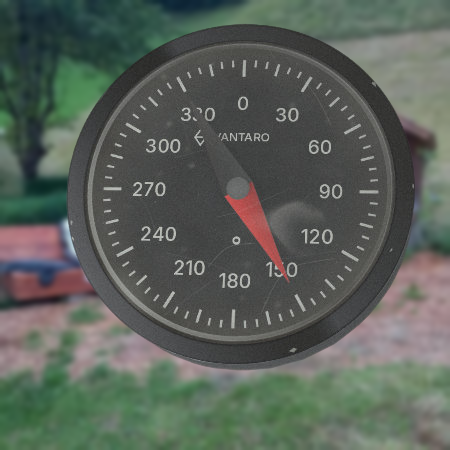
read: 150 °
